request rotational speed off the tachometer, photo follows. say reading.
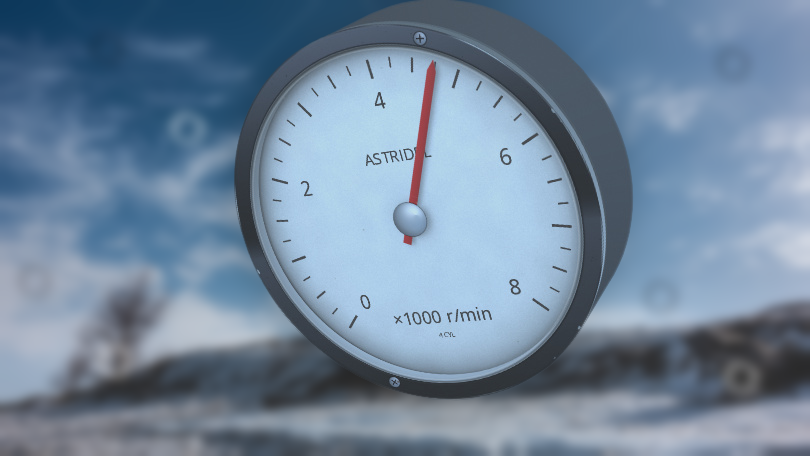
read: 4750 rpm
